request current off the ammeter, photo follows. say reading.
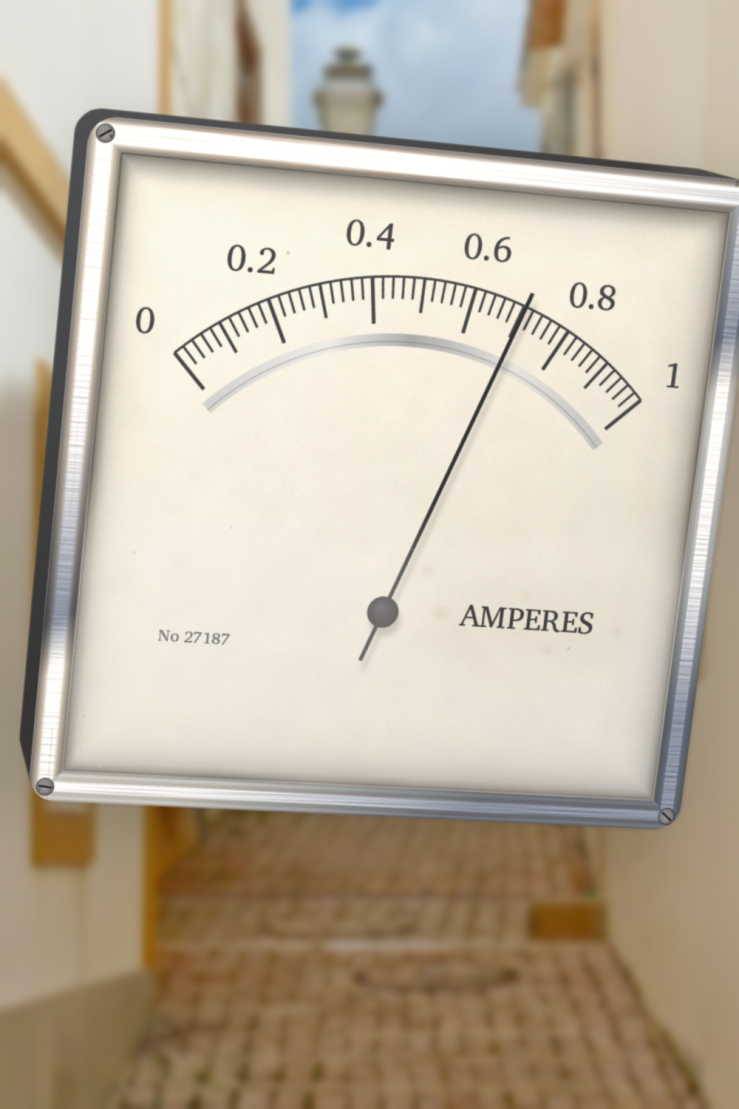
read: 0.7 A
